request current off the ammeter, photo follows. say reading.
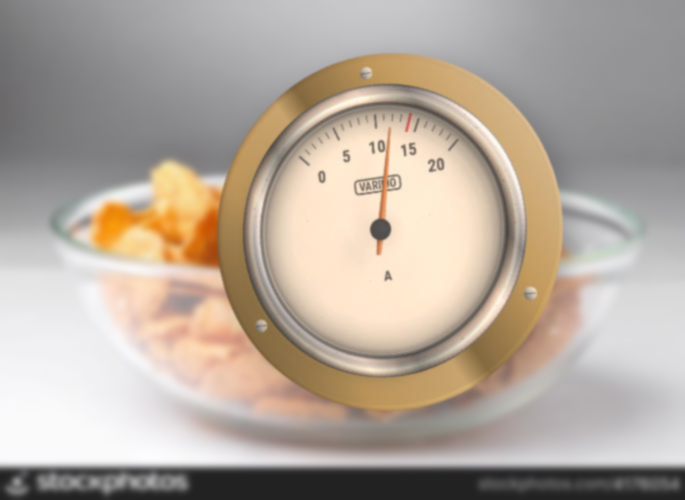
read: 12 A
